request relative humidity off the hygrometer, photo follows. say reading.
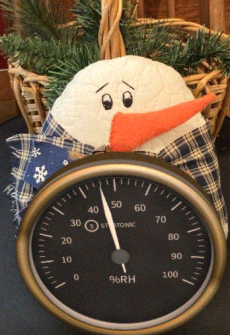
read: 46 %
